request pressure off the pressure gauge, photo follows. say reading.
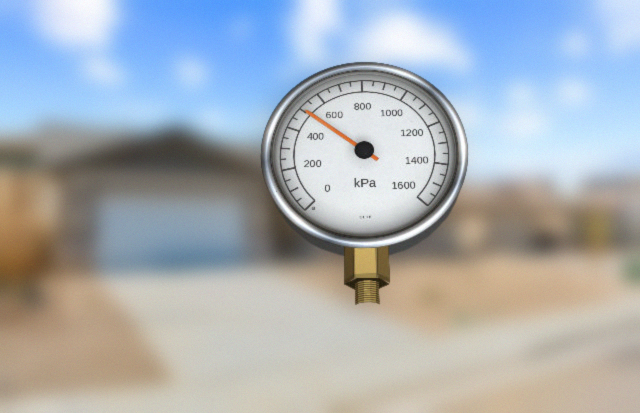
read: 500 kPa
